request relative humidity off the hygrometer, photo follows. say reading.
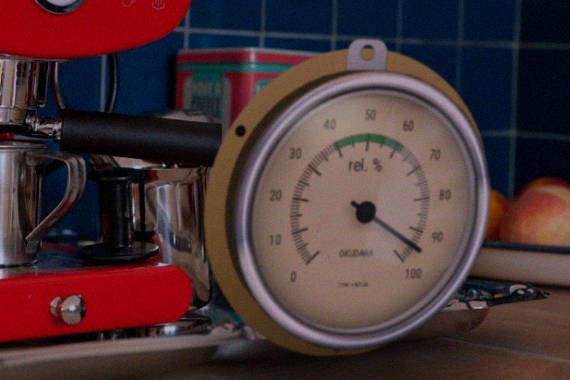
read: 95 %
